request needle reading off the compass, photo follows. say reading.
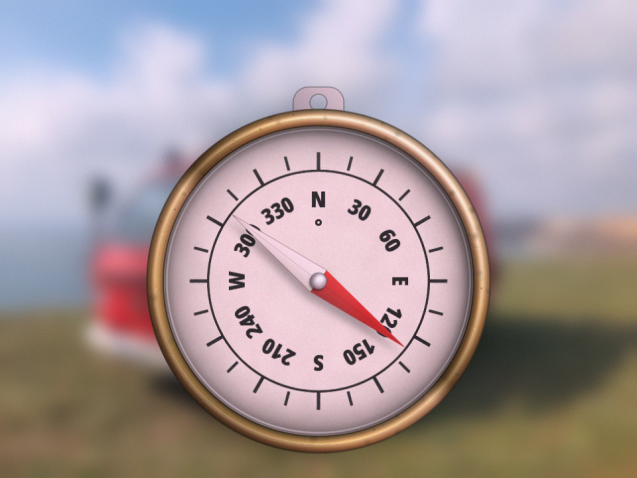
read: 127.5 °
